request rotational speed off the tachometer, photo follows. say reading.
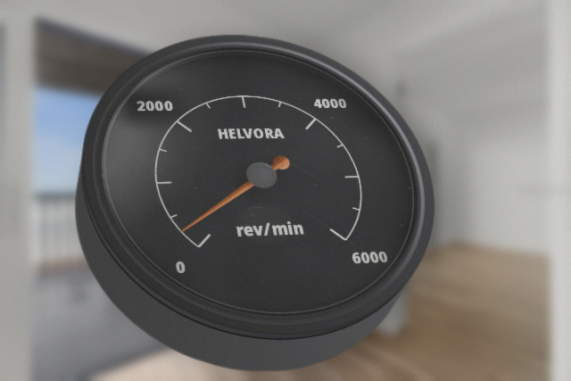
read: 250 rpm
